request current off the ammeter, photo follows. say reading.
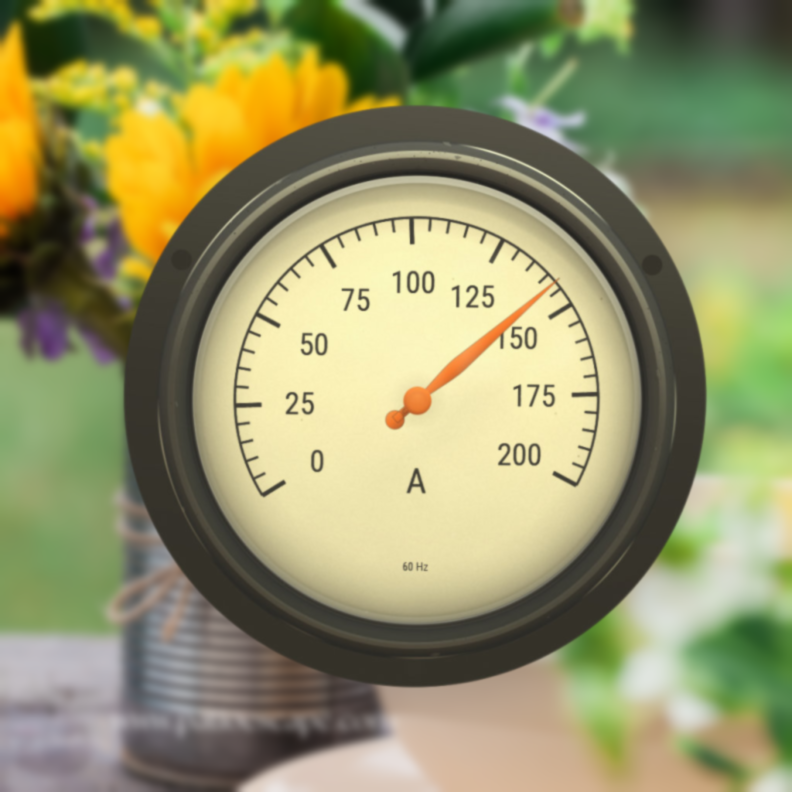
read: 142.5 A
